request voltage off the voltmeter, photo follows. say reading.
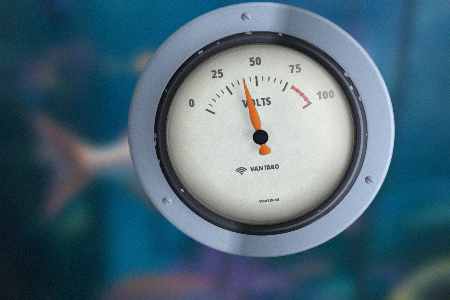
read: 40 V
